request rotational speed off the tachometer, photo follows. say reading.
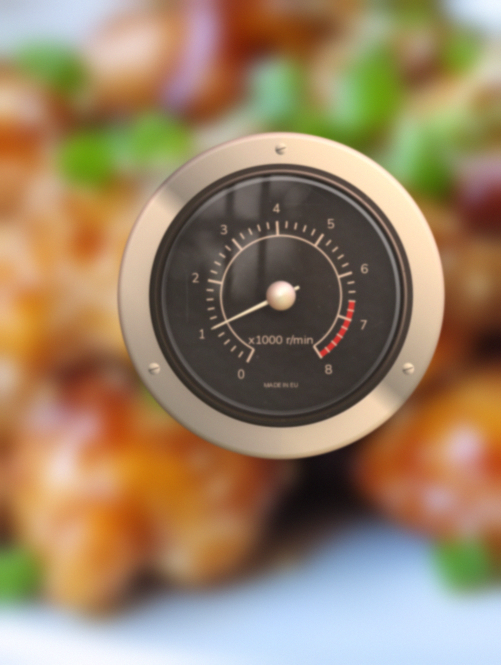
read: 1000 rpm
